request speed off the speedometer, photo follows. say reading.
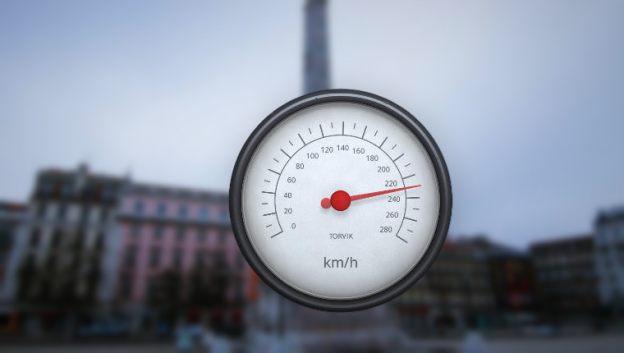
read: 230 km/h
